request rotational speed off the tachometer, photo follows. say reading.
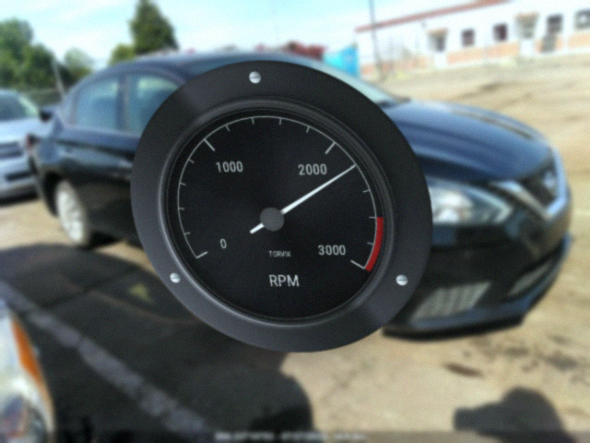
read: 2200 rpm
